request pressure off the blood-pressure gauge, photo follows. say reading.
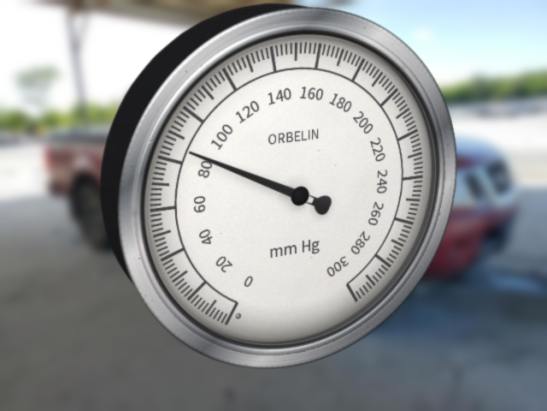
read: 86 mmHg
